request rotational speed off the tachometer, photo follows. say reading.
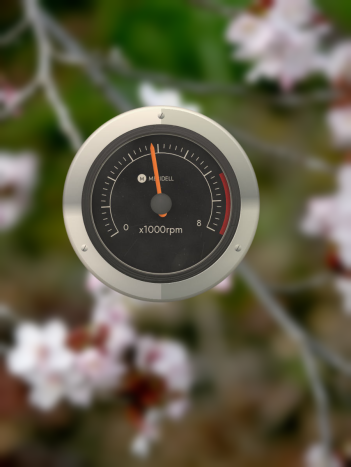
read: 3800 rpm
